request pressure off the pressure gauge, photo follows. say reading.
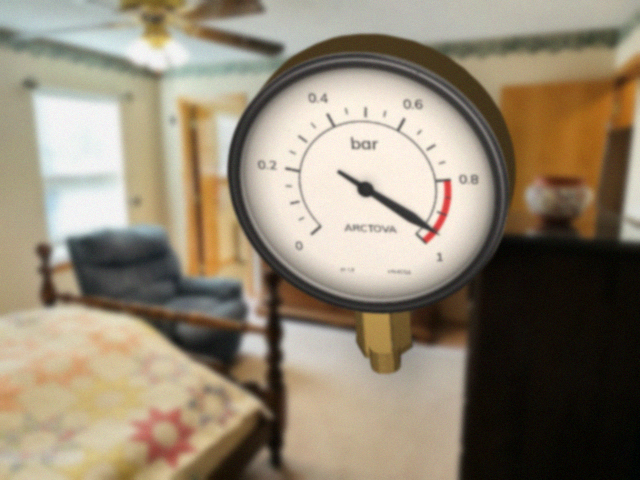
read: 0.95 bar
